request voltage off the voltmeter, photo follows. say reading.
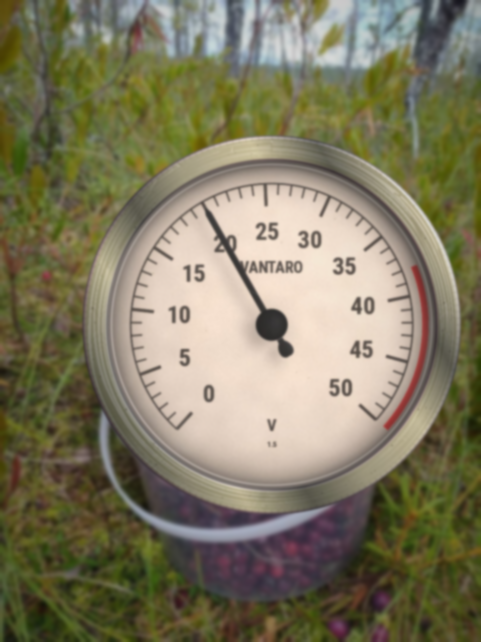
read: 20 V
